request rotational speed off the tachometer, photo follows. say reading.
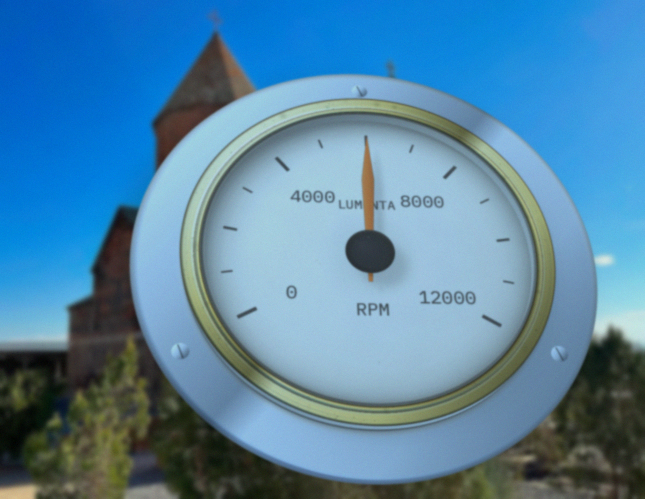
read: 6000 rpm
